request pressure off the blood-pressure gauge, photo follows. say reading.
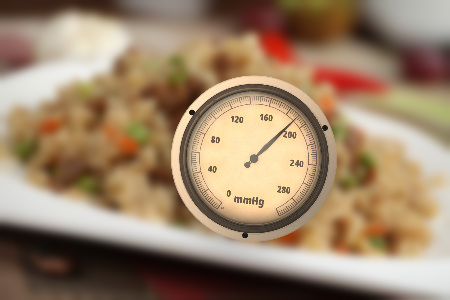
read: 190 mmHg
